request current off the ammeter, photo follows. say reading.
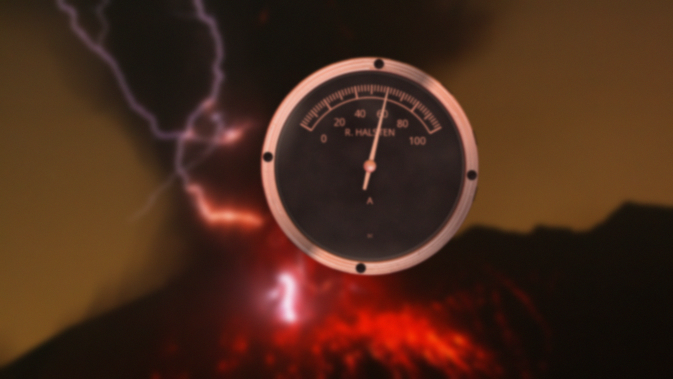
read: 60 A
